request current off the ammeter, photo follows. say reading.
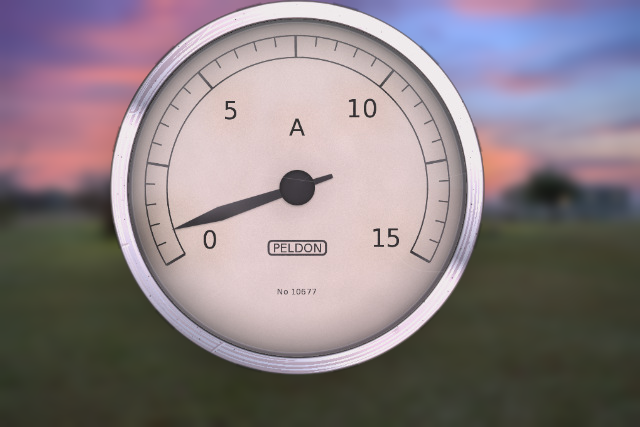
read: 0.75 A
